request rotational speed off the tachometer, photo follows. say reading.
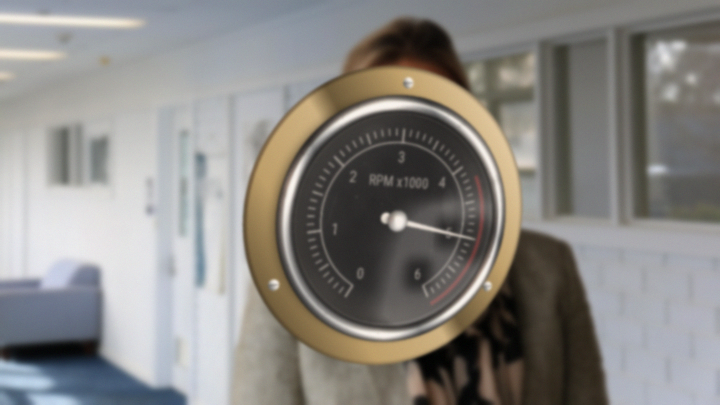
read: 5000 rpm
